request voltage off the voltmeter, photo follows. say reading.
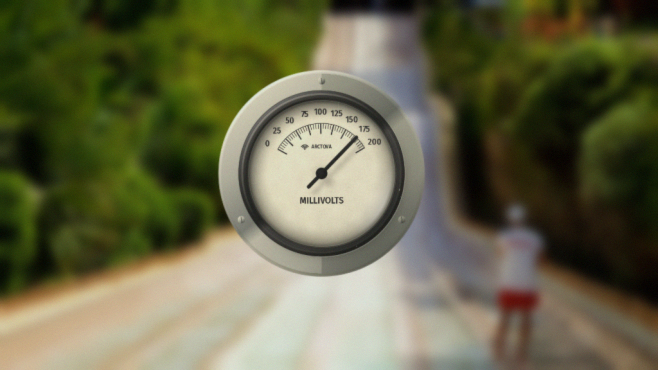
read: 175 mV
